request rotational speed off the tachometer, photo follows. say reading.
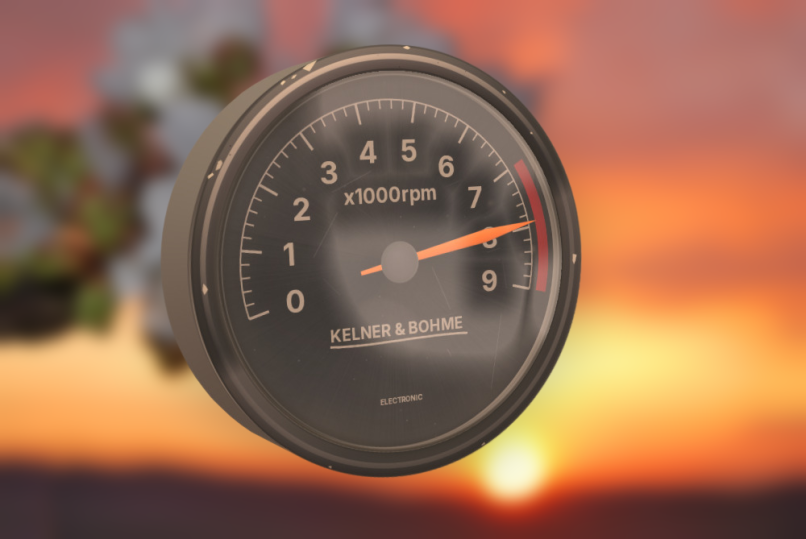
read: 7900 rpm
